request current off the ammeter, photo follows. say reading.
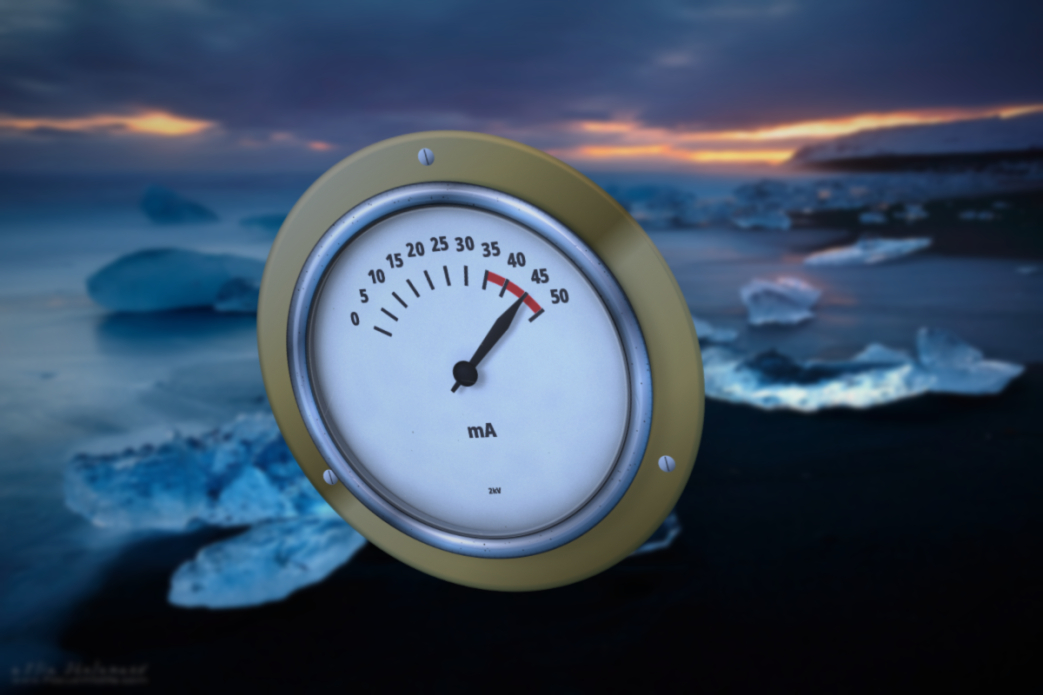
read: 45 mA
